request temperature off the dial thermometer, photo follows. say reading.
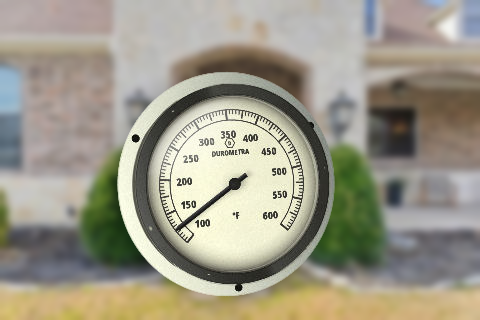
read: 125 °F
